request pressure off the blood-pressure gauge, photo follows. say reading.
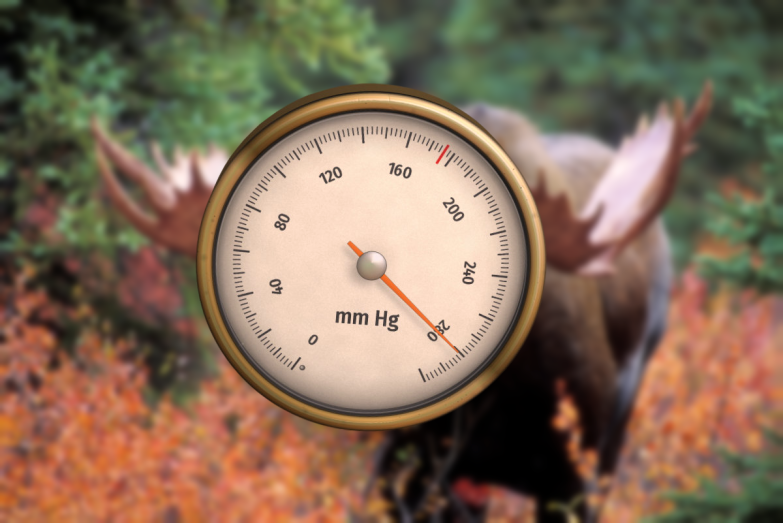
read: 280 mmHg
